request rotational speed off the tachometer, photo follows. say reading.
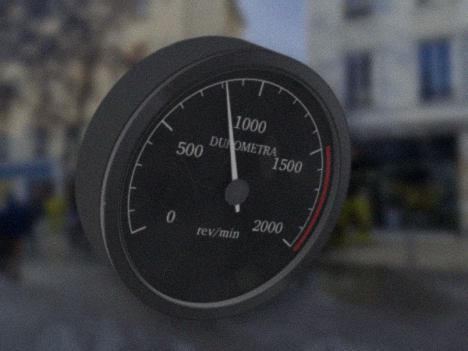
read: 800 rpm
